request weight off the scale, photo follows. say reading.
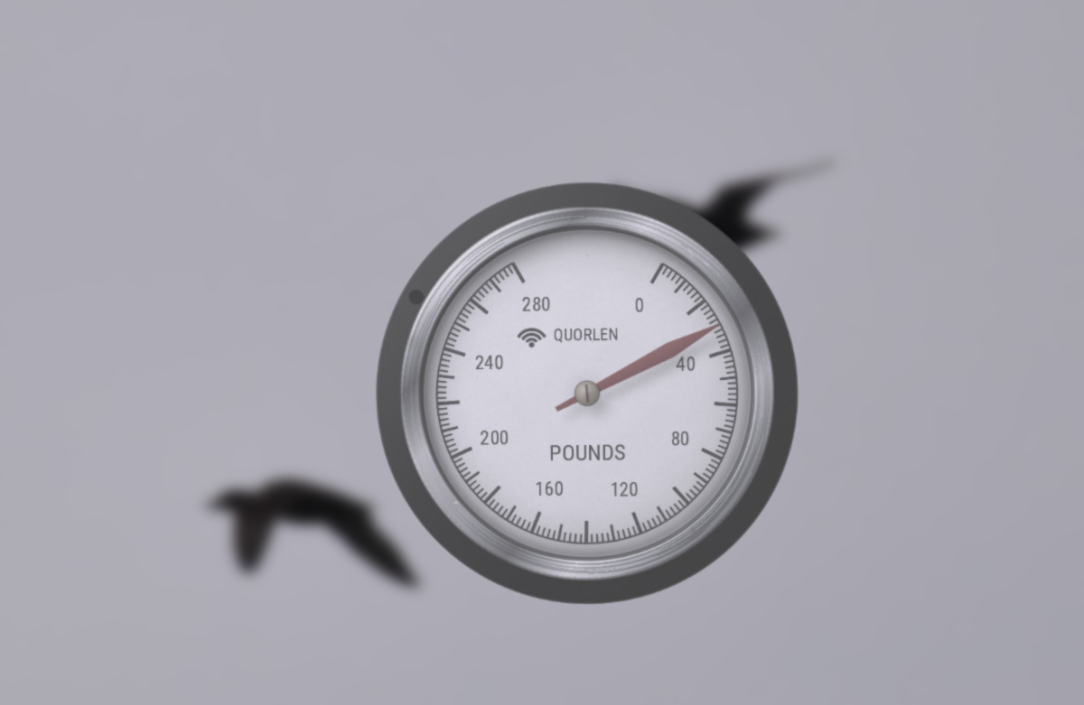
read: 30 lb
